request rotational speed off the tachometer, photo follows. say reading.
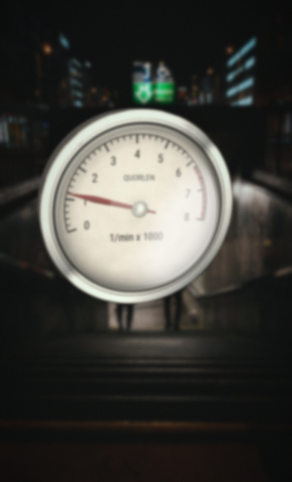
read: 1200 rpm
